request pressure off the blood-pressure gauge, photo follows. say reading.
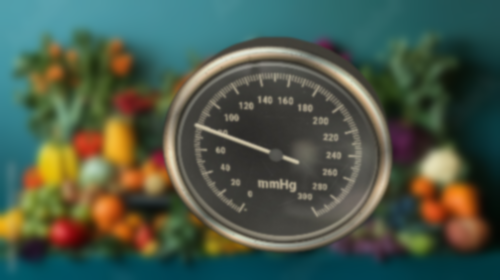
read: 80 mmHg
